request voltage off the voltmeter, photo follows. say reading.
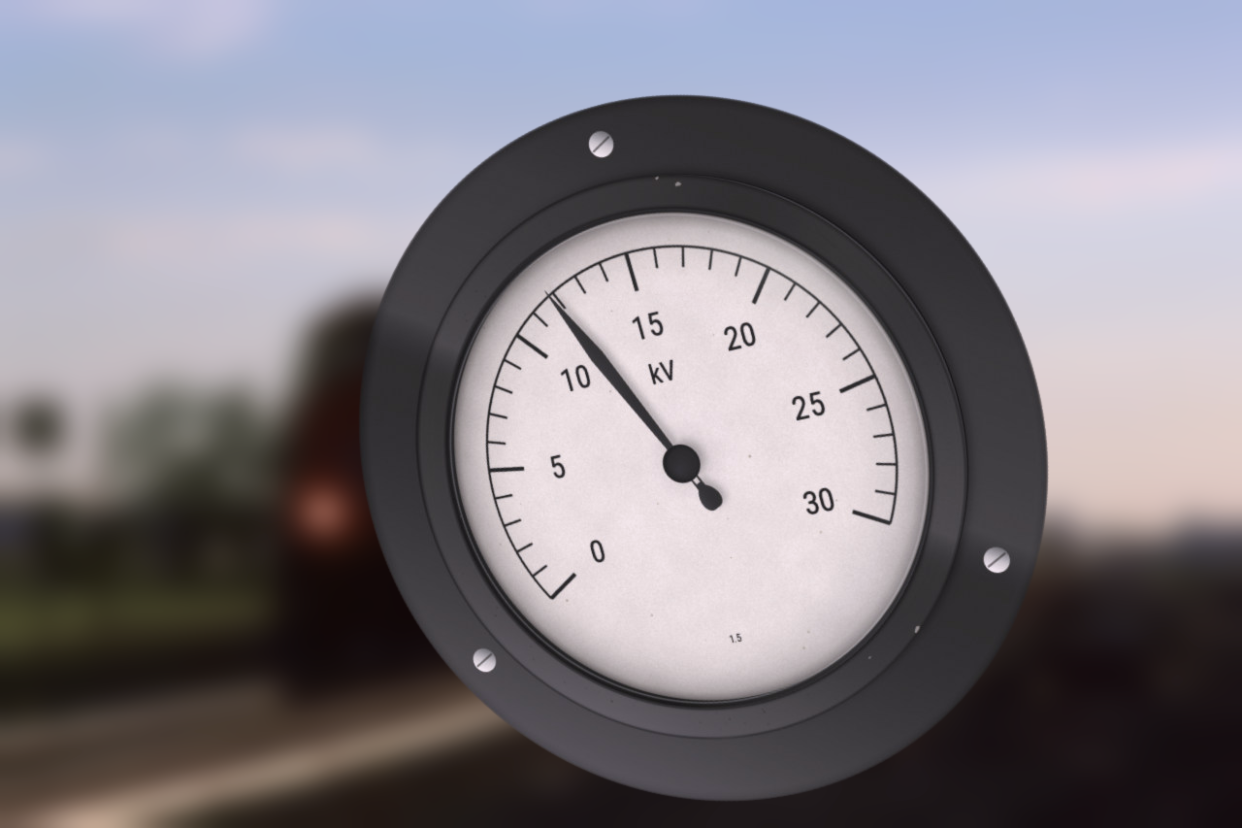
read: 12 kV
